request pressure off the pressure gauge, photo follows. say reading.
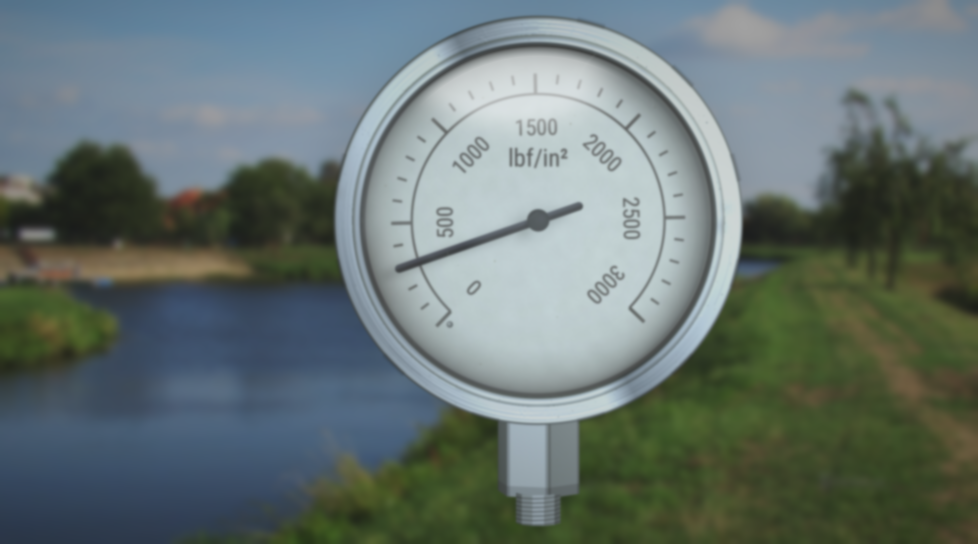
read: 300 psi
